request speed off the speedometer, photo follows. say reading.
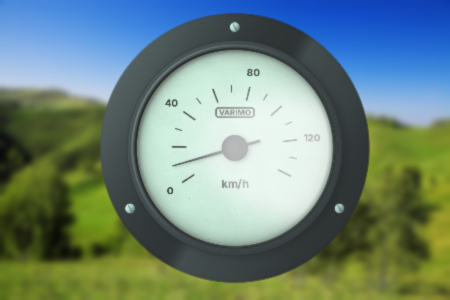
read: 10 km/h
